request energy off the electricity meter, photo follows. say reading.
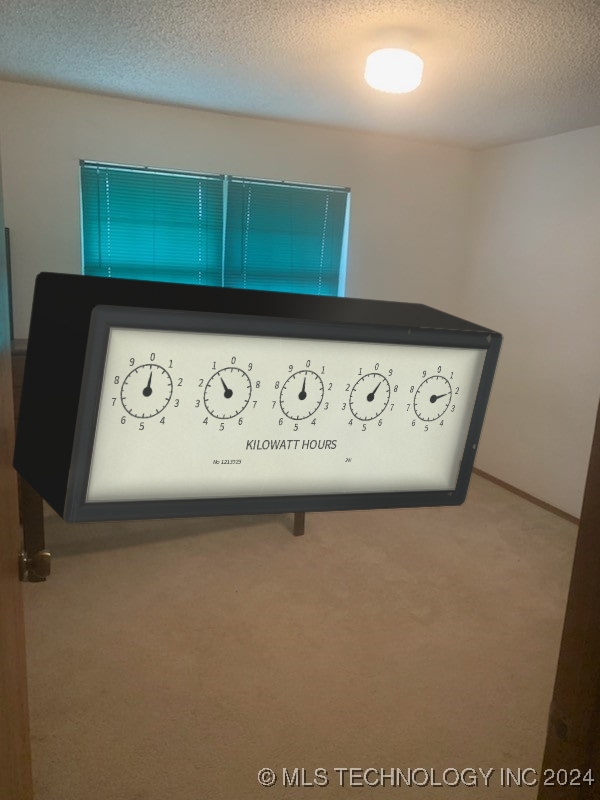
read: 992 kWh
